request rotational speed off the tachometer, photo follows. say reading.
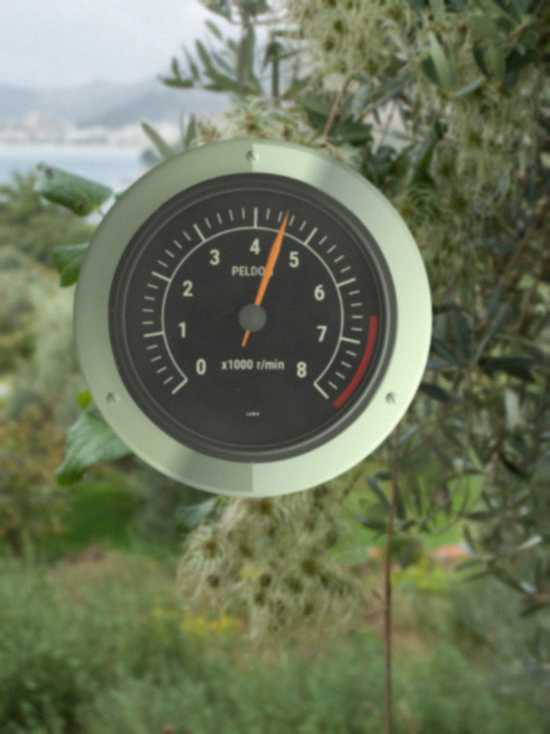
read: 4500 rpm
